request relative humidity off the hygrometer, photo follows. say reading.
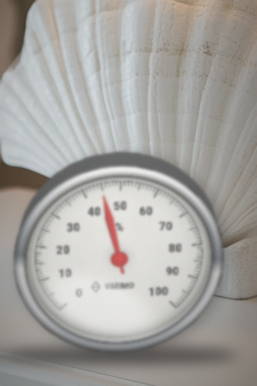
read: 45 %
